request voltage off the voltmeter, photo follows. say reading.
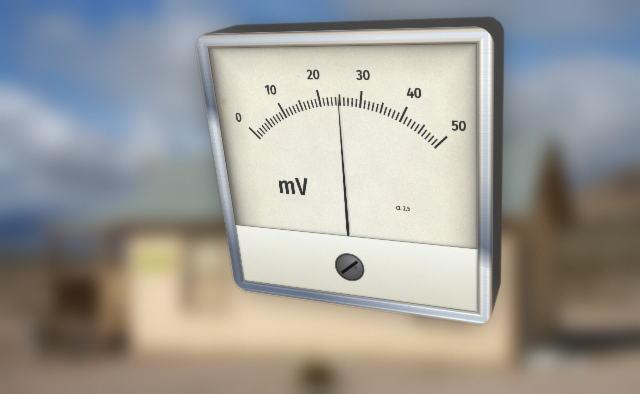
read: 25 mV
